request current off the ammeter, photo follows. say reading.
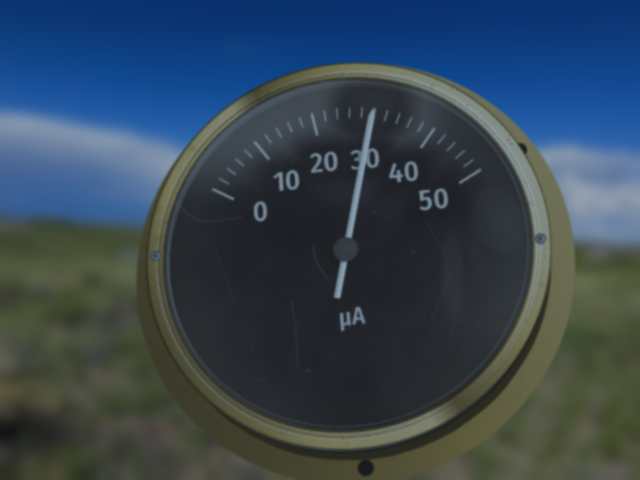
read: 30 µA
